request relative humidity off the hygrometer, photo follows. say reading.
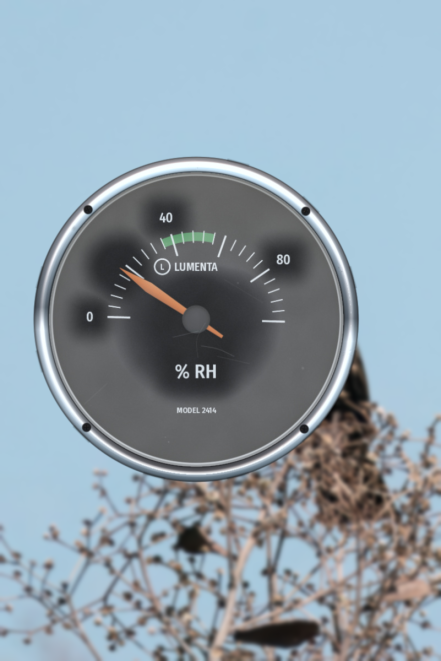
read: 18 %
